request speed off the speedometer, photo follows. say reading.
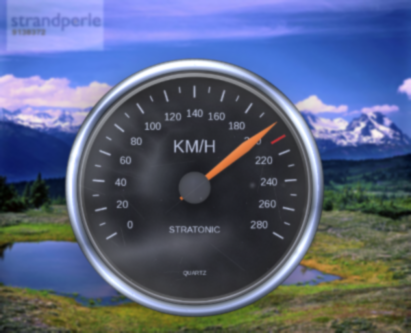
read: 200 km/h
